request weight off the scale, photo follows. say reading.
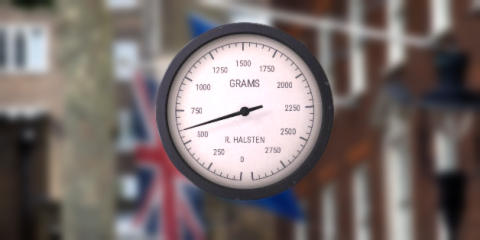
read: 600 g
